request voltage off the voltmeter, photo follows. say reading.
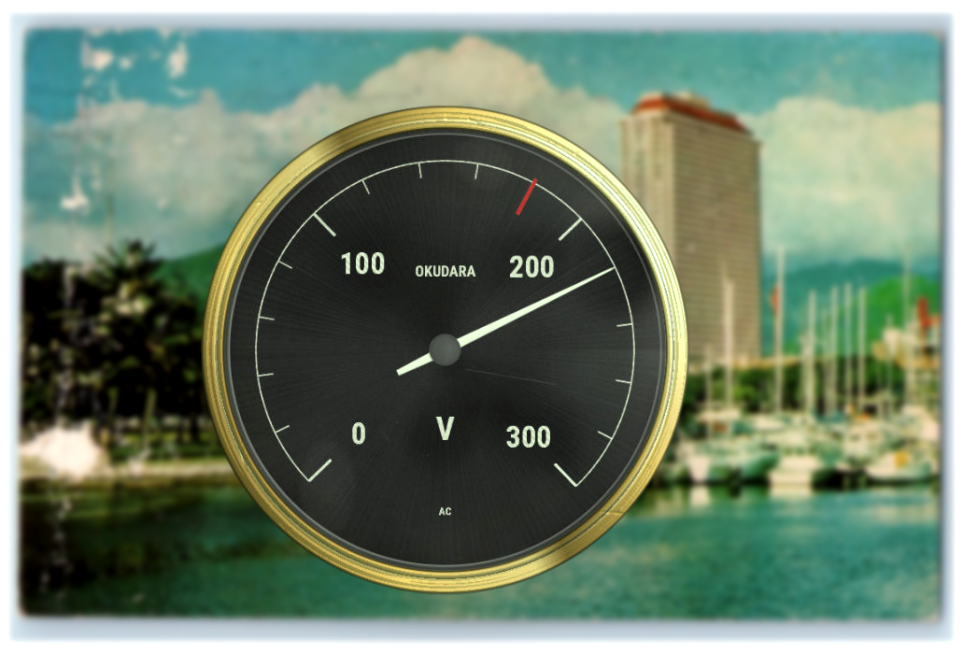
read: 220 V
